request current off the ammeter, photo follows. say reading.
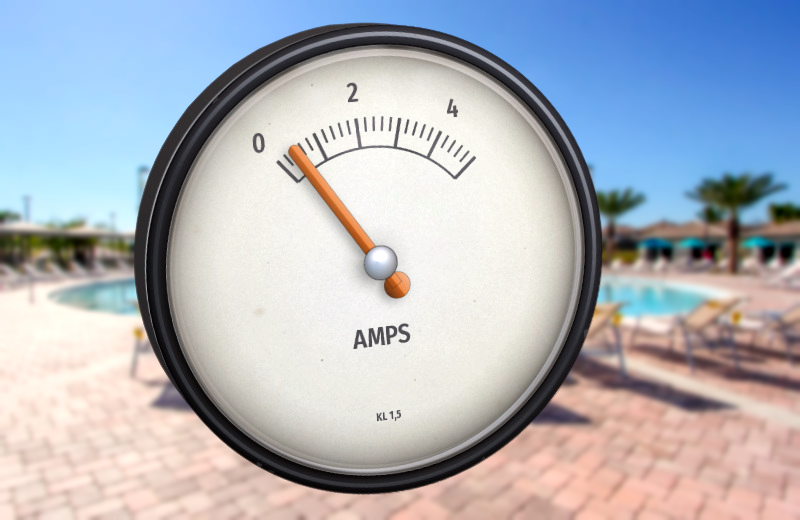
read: 0.4 A
